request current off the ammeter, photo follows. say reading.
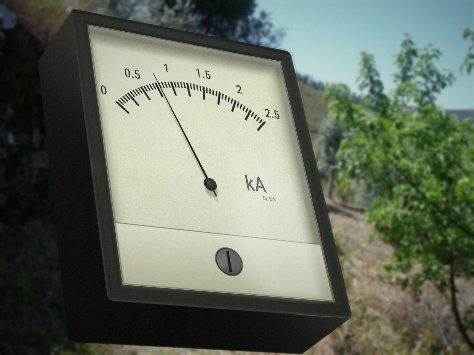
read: 0.75 kA
